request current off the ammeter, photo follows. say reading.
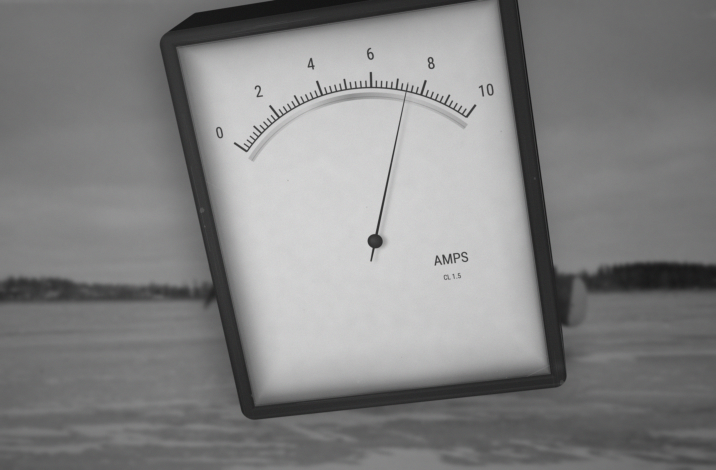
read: 7.4 A
